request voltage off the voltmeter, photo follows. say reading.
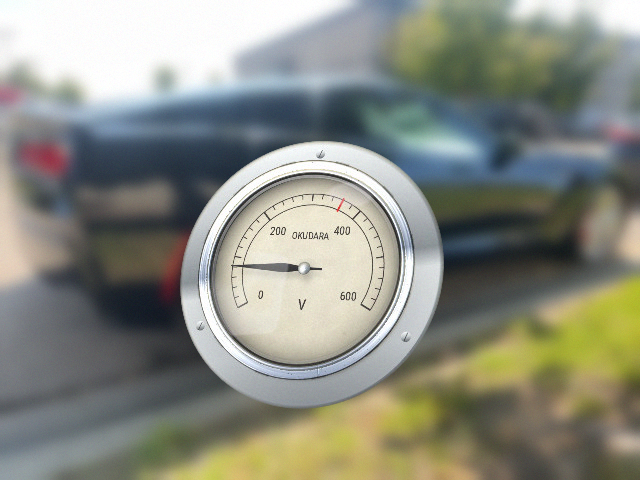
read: 80 V
